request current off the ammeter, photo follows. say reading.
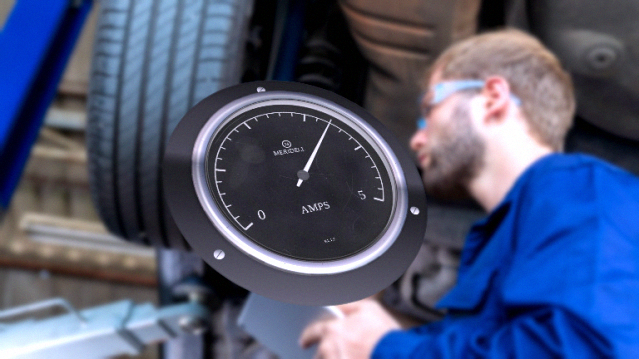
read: 3.4 A
